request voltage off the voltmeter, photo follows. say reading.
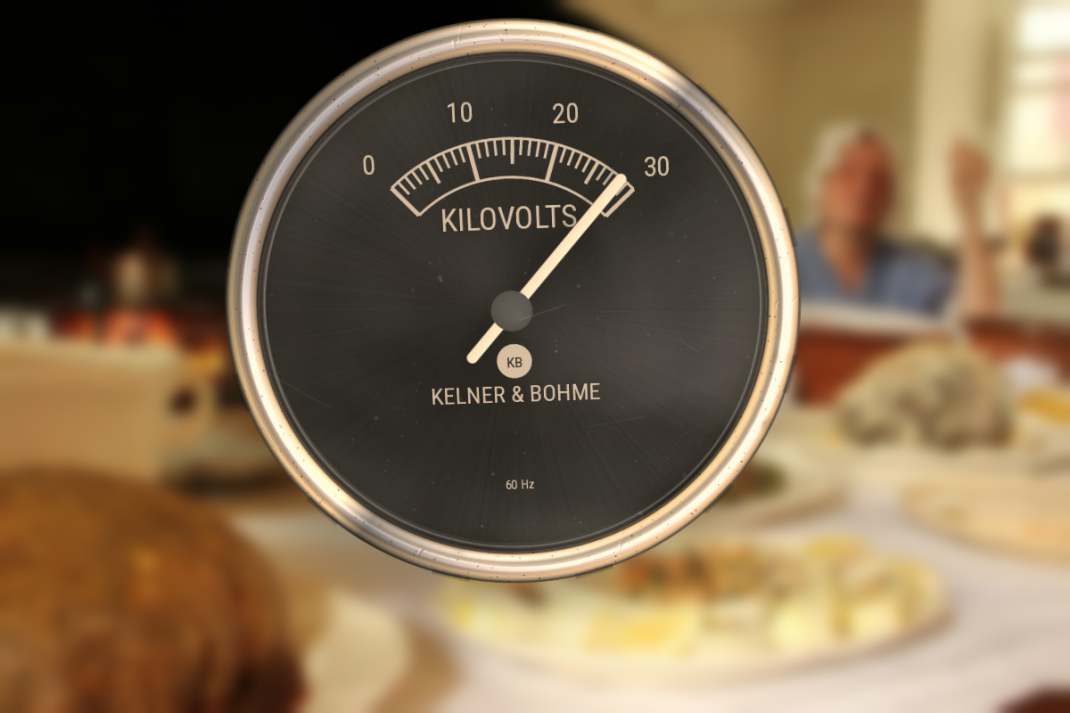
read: 28 kV
